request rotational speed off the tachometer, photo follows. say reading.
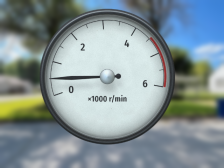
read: 500 rpm
